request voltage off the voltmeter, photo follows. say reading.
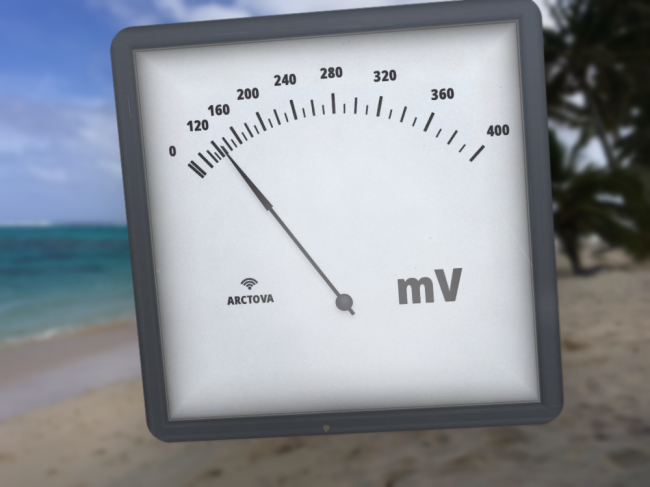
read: 130 mV
